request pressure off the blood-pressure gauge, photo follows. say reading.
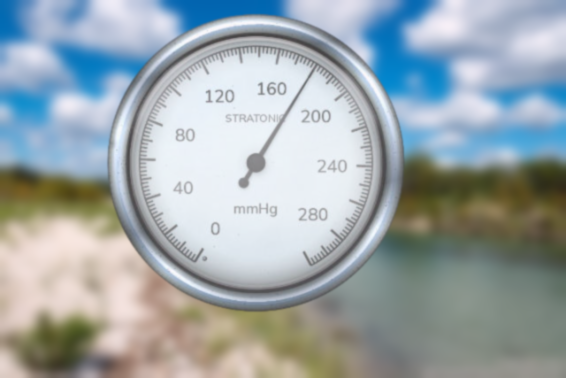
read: 180 mmHg
